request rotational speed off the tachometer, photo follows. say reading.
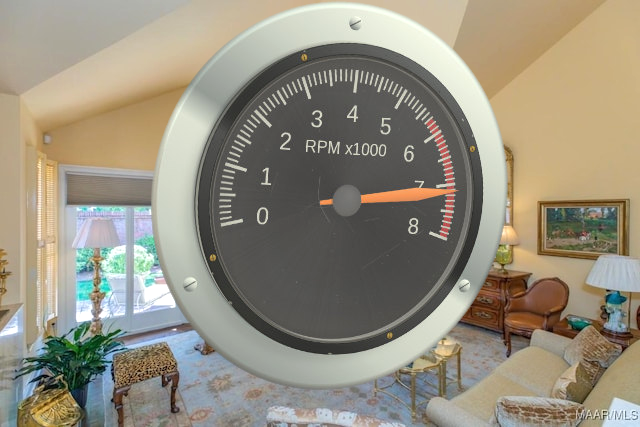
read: 7100 rpm
